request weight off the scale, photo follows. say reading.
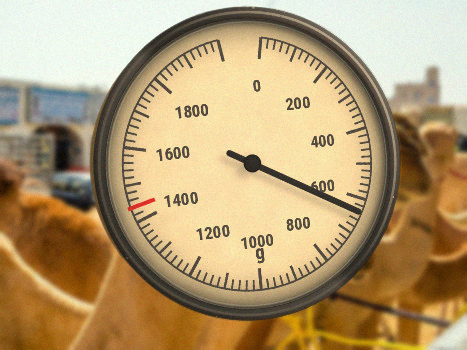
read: 640 g
